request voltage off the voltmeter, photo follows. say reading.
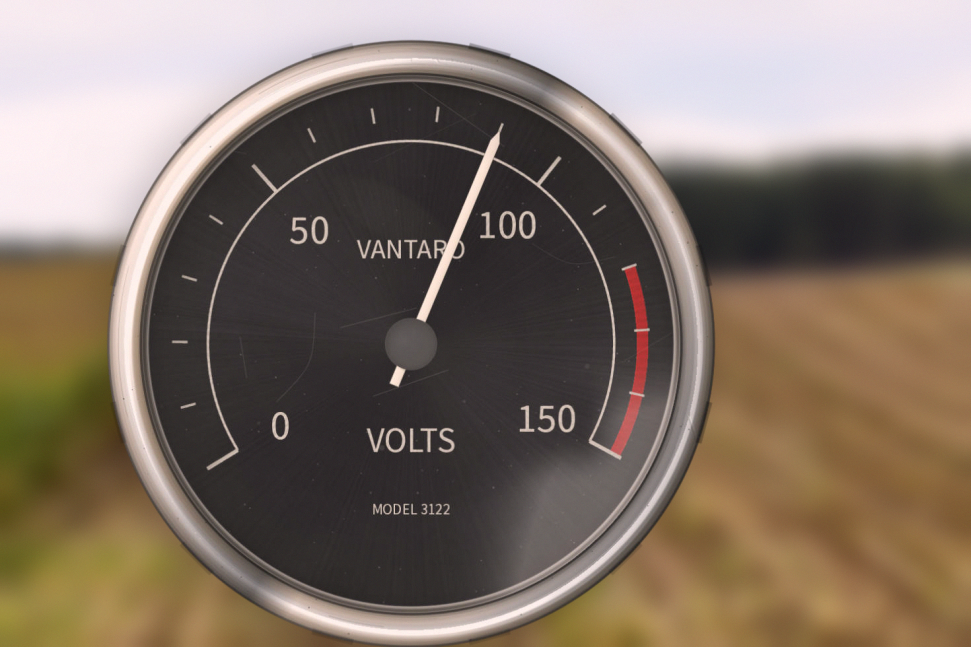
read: 90 V
